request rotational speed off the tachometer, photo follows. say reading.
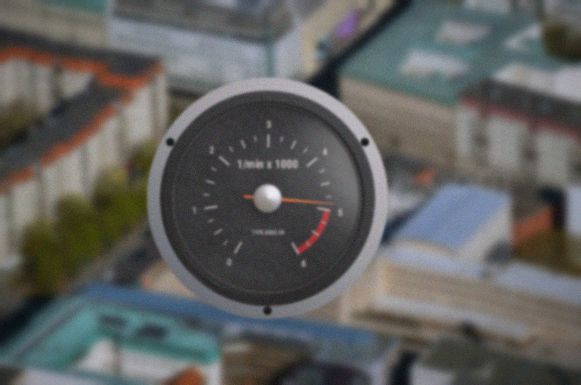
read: 4875 rpm
